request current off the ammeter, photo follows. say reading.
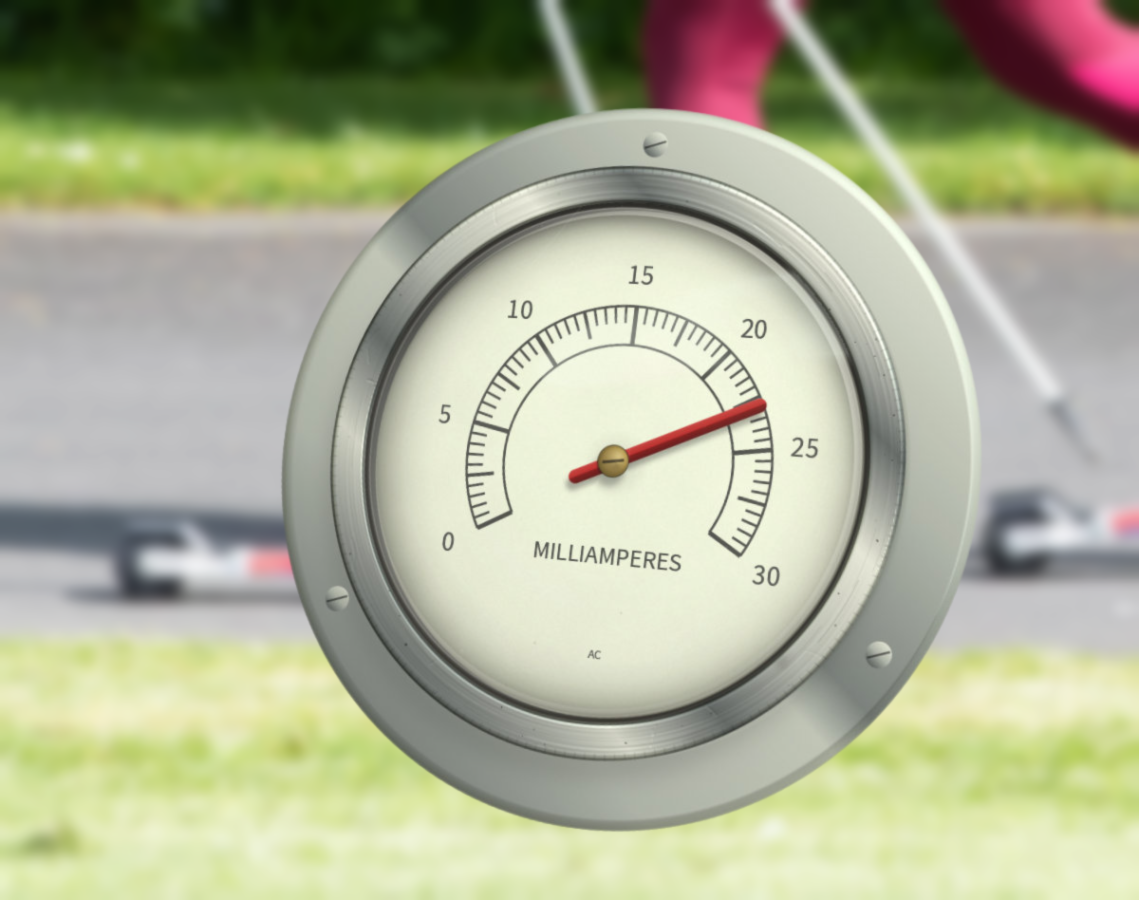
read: 23 mA
